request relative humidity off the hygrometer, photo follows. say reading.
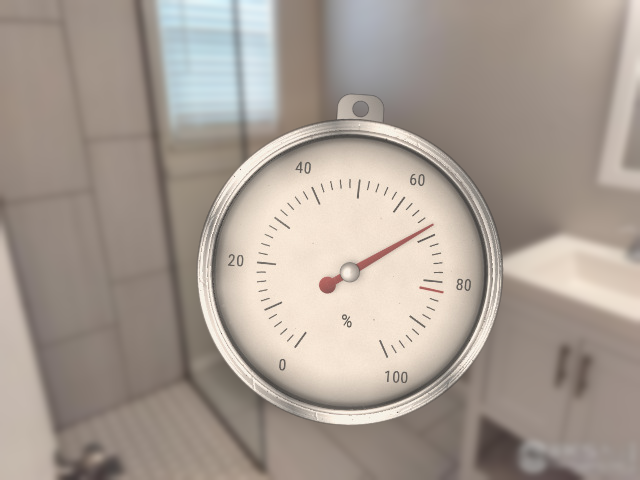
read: 68 %
